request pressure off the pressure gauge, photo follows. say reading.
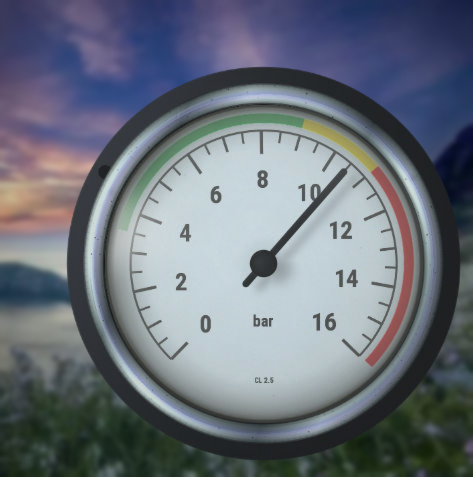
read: 10.5 bar
